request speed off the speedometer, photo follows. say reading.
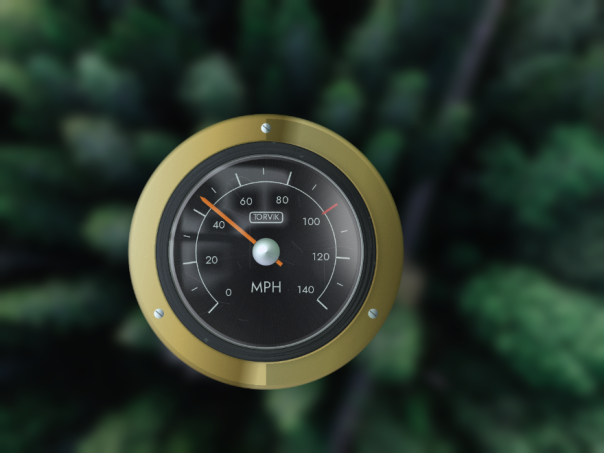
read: 45 mph
